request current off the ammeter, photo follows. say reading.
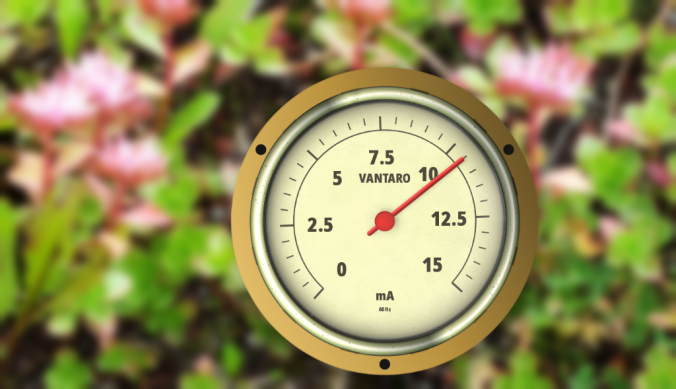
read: 10.5 mA
